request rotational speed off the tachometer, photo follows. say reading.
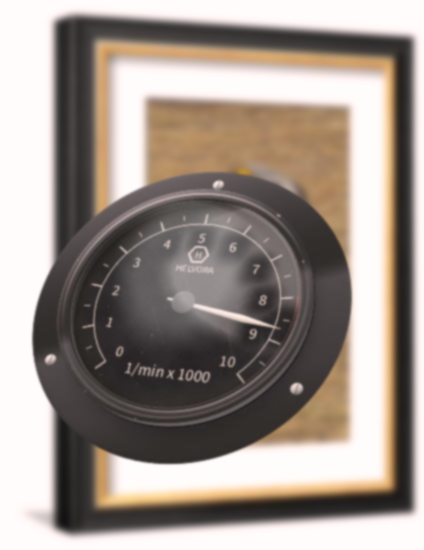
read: 8750 rpm
